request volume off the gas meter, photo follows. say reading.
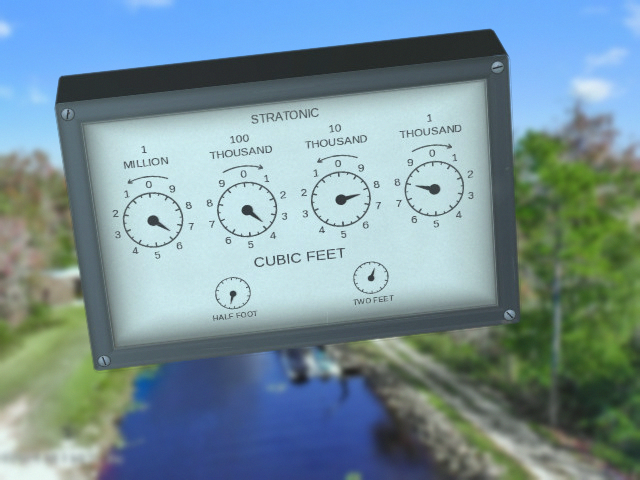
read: 637800 ft³
